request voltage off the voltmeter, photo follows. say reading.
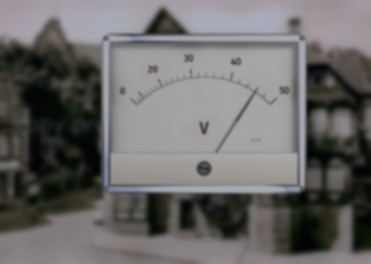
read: 46 V
